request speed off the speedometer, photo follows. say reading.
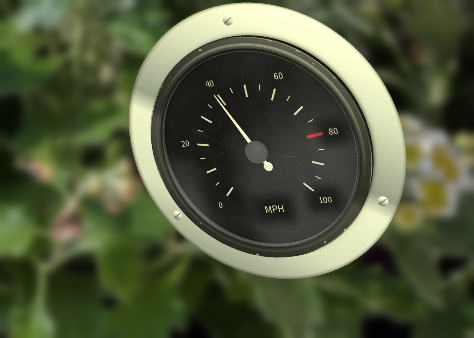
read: 40 mph
